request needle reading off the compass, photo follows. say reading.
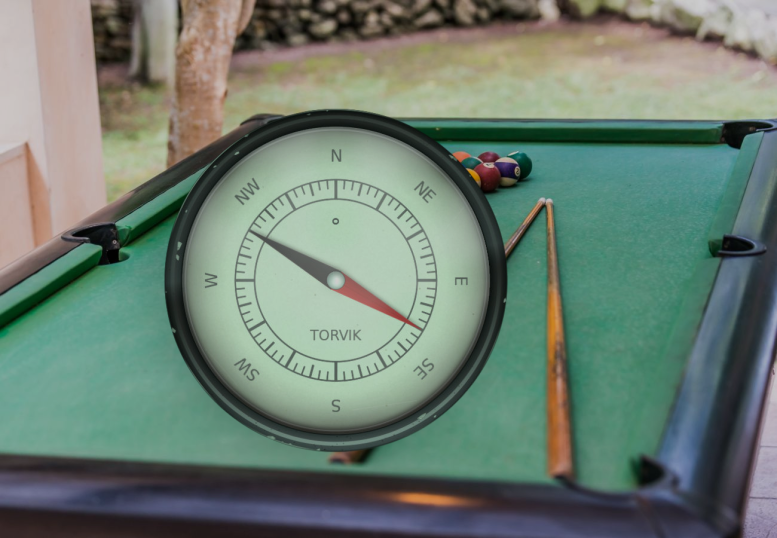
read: 120 °
